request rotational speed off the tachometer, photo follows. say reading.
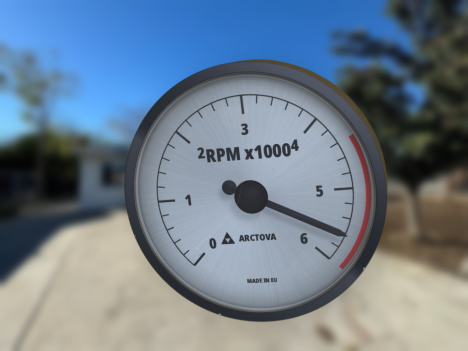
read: 5600 rpm
